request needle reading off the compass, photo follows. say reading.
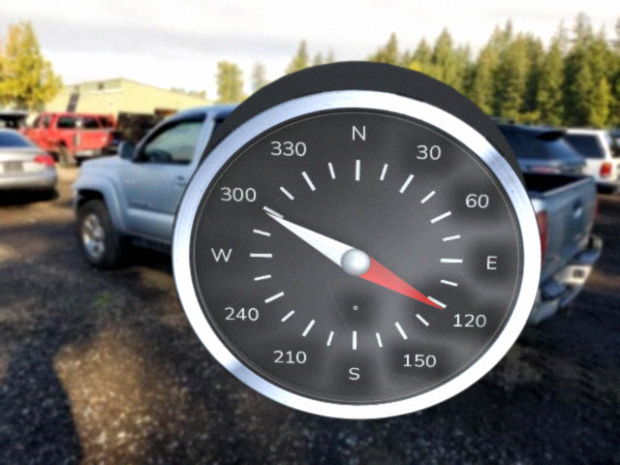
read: 120 °
